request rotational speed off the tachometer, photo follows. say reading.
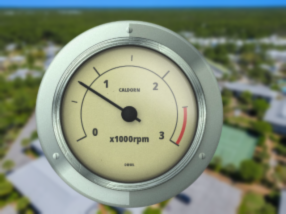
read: 750 rpm
